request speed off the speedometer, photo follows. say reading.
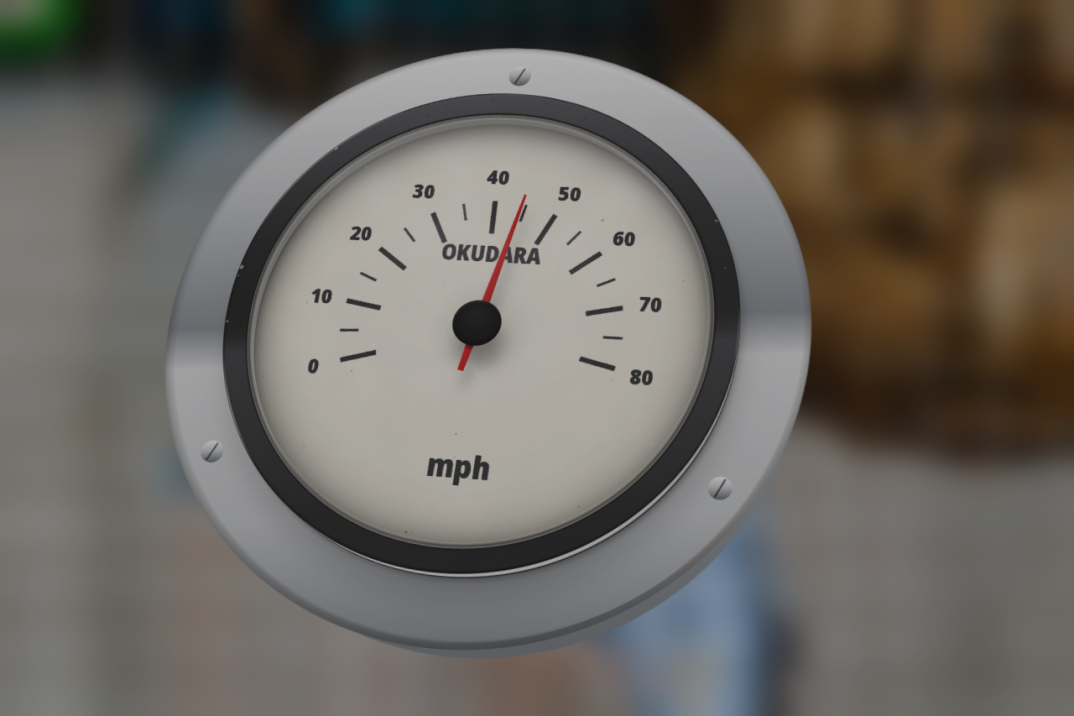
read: 45 mph
